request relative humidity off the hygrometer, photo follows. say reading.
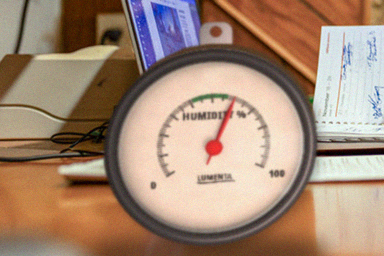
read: 60 %
